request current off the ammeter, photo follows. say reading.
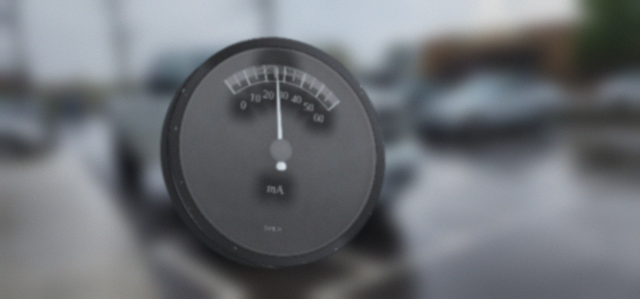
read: 25 mA
